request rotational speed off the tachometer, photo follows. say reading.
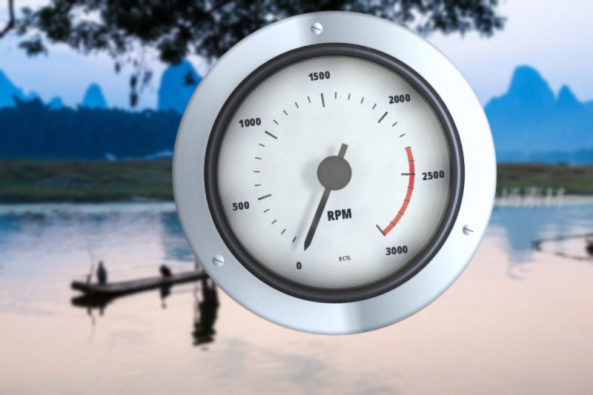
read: 0 rpm
